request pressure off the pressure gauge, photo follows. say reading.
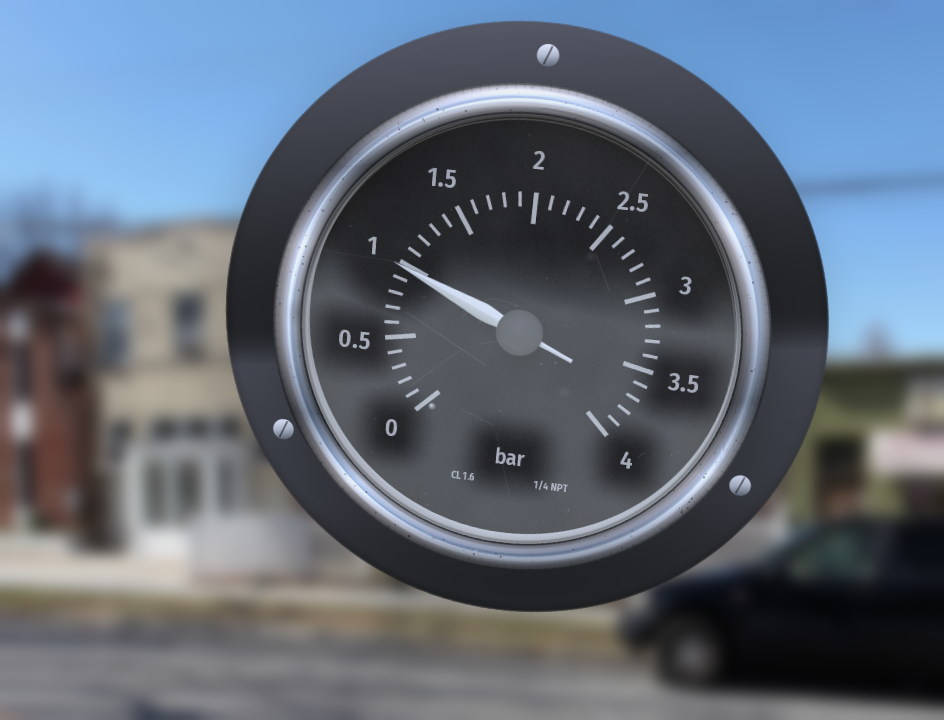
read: 1 bar
